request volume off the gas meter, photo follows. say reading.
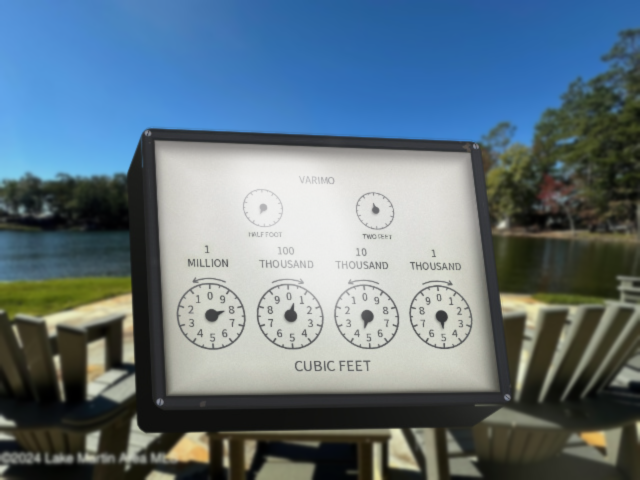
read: 804500 ft³
